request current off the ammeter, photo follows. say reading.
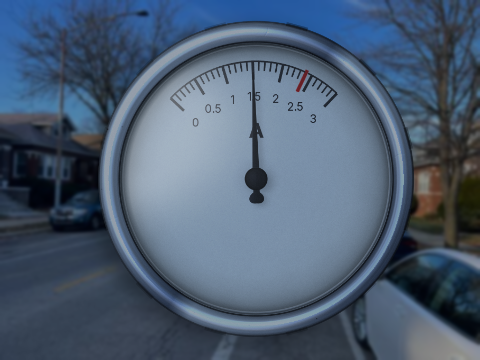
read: 1.5 A
